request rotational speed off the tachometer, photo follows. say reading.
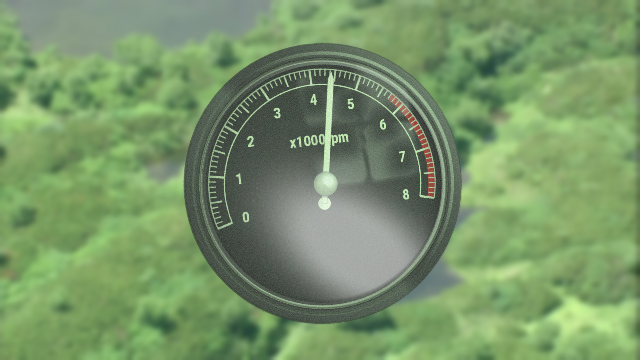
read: 4400 rpm
